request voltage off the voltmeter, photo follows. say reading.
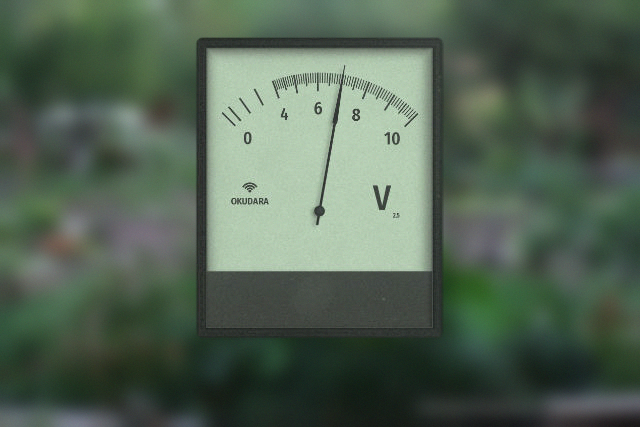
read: 7 V
